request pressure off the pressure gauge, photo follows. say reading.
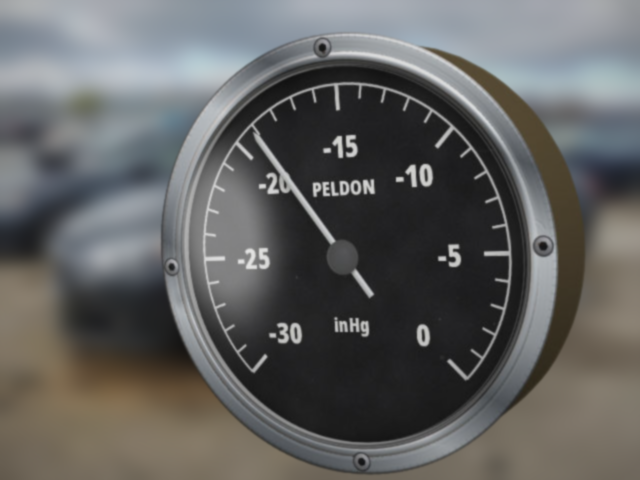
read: -19 inHg
